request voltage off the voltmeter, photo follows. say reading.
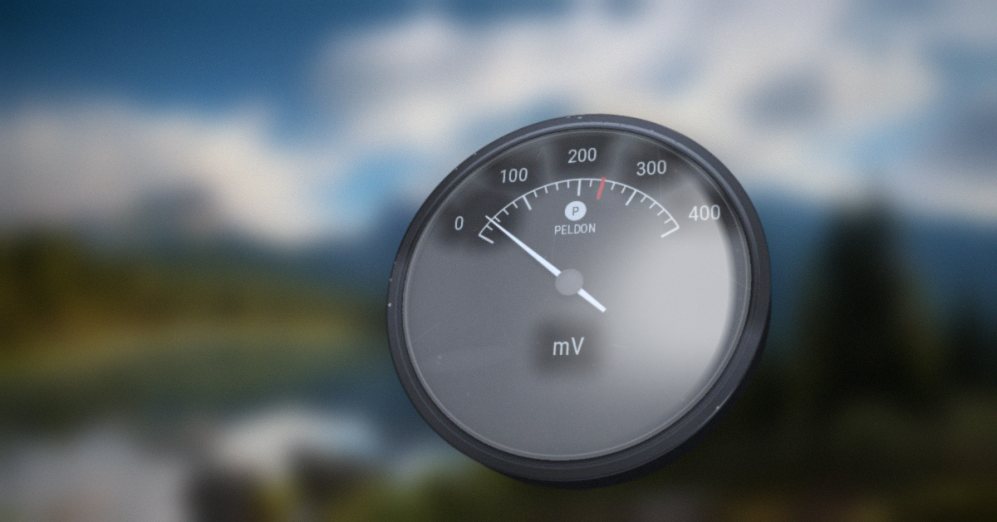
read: 30 mV
